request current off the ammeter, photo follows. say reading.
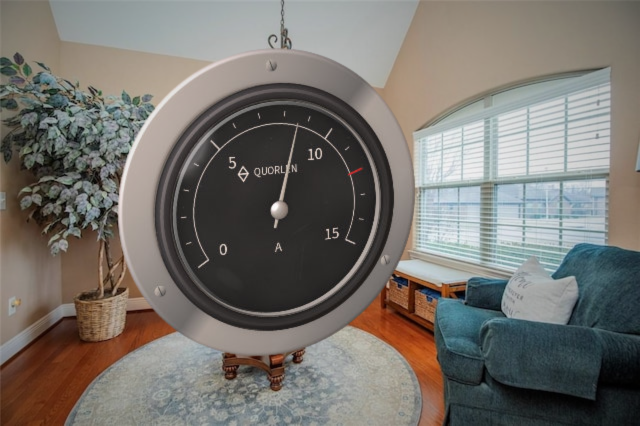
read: 8.5 A
